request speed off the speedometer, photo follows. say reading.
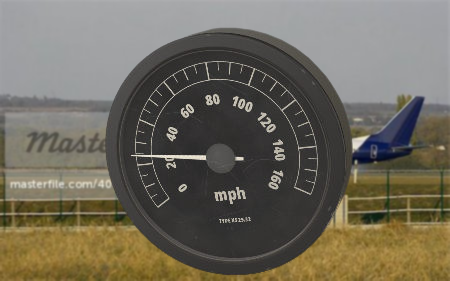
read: 25 mph
